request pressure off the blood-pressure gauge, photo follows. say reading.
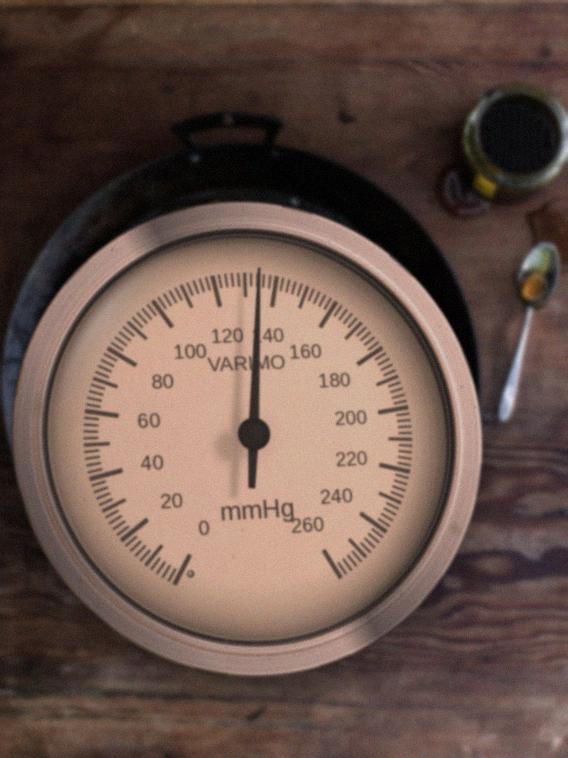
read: 134 mmHg
